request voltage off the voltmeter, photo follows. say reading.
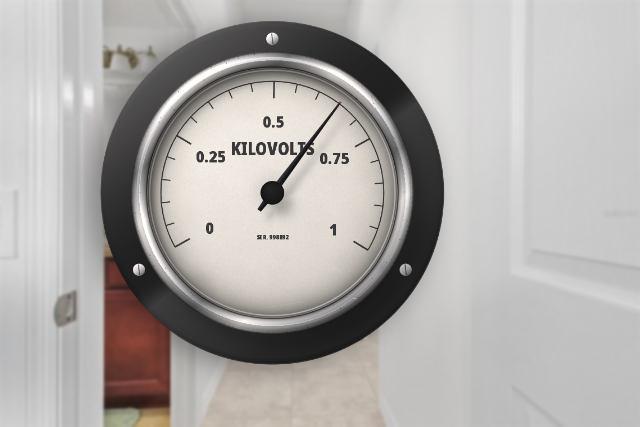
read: 0.65 kV
